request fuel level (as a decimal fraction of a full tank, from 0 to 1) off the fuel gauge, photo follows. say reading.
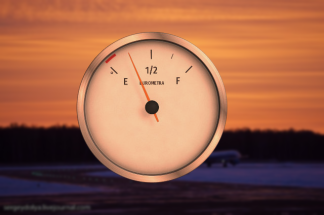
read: 0.25
